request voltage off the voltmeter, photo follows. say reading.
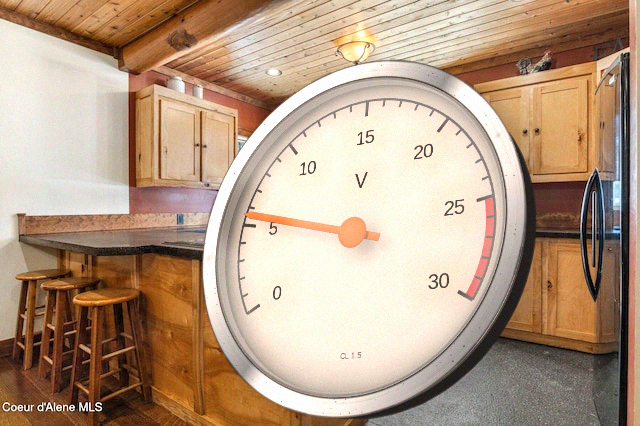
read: 5.5 V
